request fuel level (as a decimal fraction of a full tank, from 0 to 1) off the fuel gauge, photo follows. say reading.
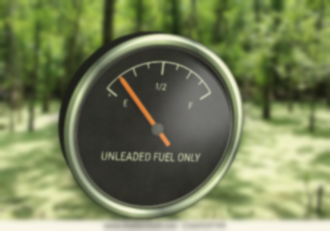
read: 0.125
